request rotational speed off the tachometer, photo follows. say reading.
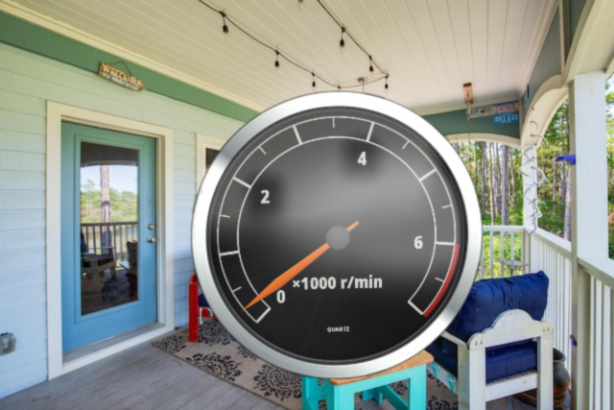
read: 250 rpm
